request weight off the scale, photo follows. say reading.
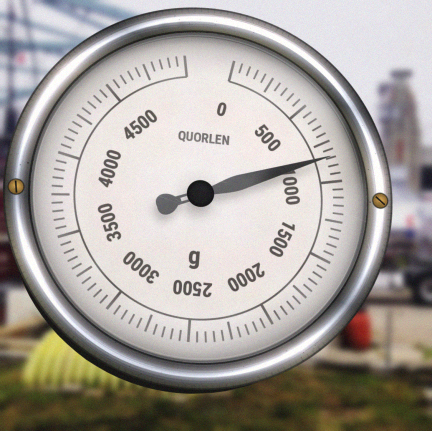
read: 850 g
